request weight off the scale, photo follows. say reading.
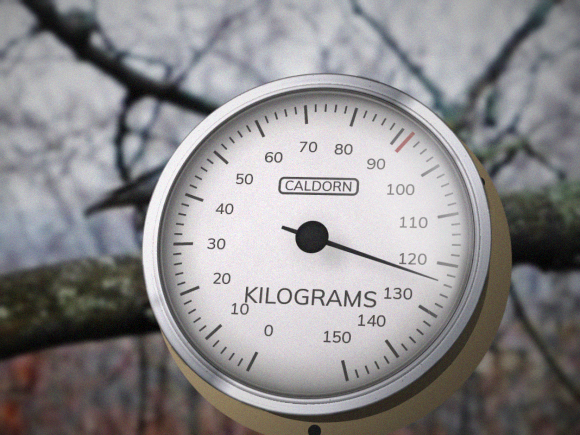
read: 124 kg
